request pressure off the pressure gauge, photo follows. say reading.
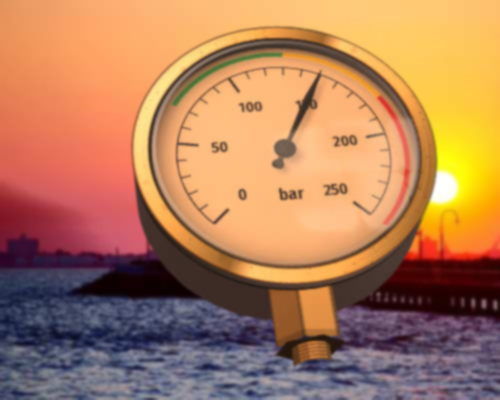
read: 150 bar
